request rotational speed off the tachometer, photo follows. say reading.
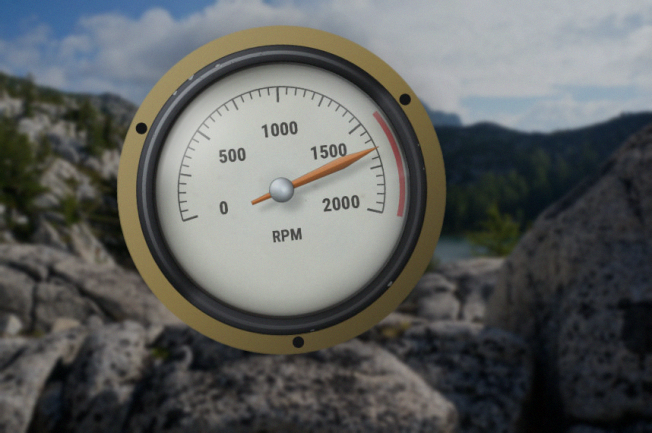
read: 1650 rpm
